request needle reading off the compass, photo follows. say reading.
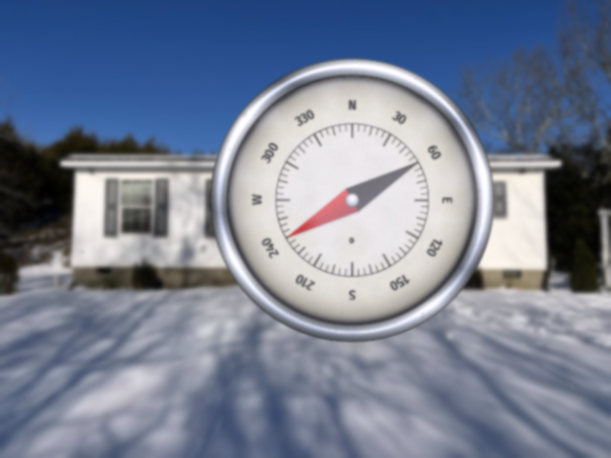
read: 240 °
